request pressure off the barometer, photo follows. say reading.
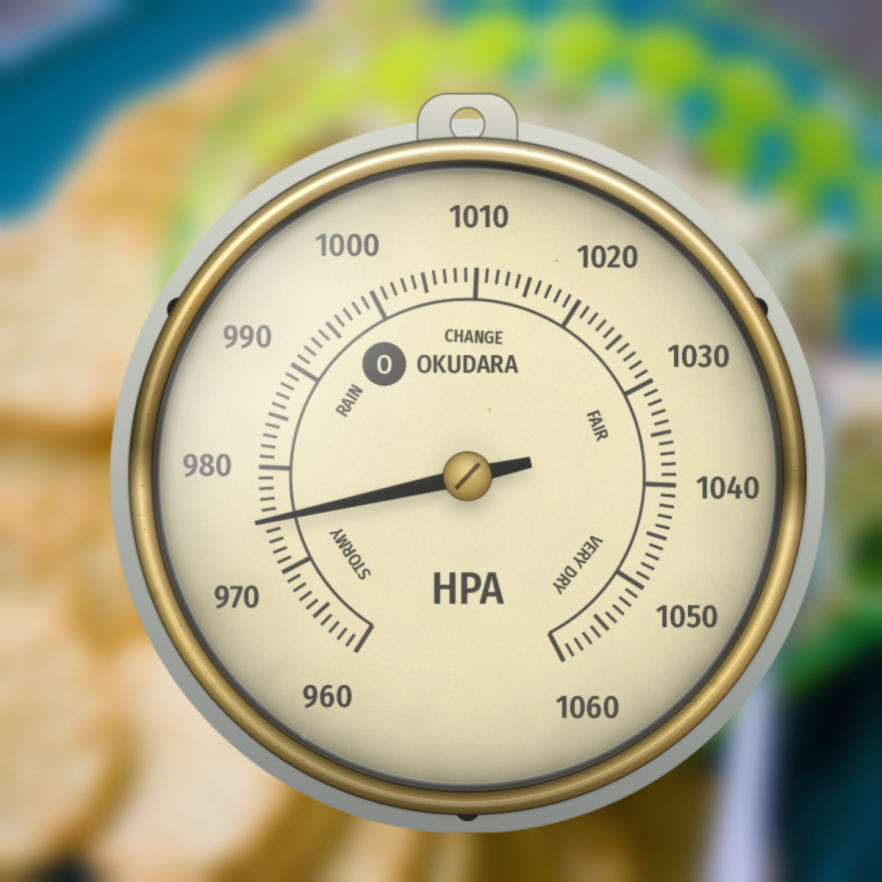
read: 975 hPa
